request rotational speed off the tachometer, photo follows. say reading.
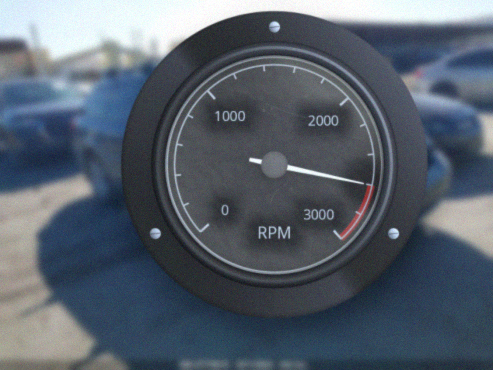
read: 2600 rpm
